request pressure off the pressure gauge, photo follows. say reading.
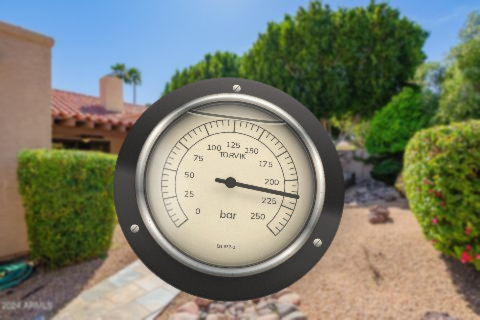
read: 215 bar
